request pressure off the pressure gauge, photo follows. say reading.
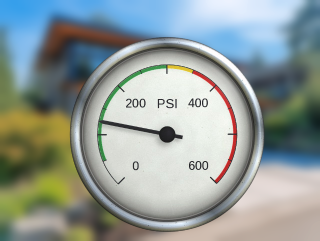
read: 125 psi
